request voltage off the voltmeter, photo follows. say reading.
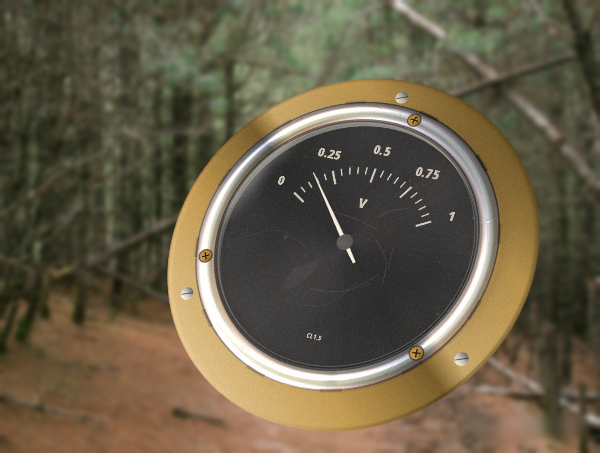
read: 0.15 V
